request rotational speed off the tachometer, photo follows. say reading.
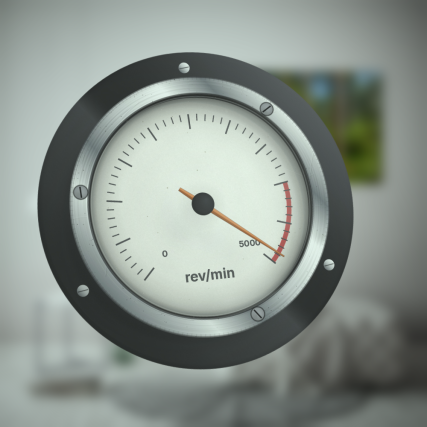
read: 4900 rpm
